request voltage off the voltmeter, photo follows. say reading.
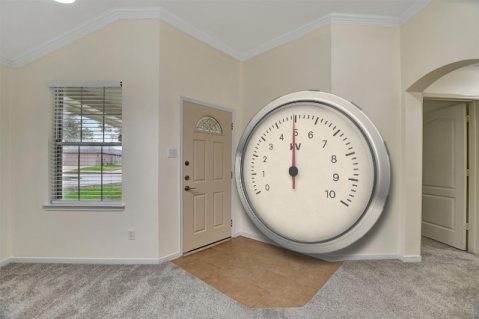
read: 5 kV
